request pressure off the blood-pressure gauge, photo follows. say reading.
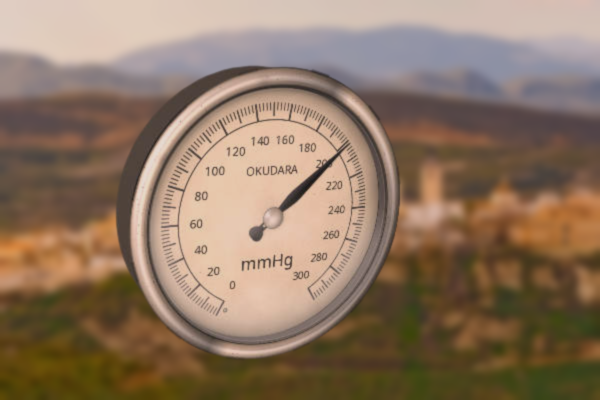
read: 200 mmHg
